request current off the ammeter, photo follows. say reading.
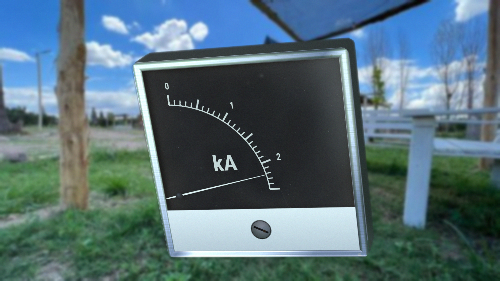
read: 2.2 kA
